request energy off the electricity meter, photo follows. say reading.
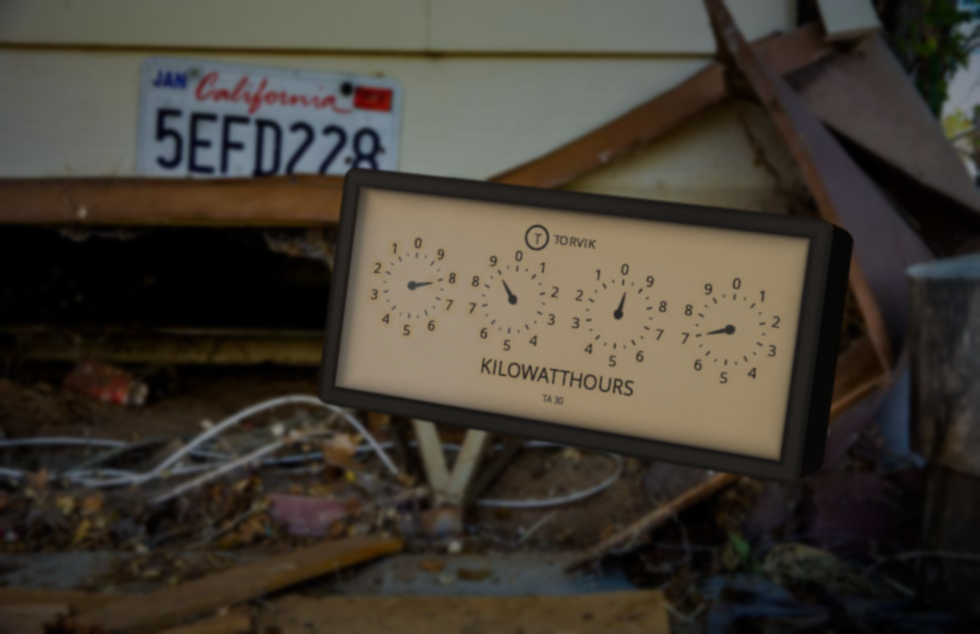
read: 7897 kWh
